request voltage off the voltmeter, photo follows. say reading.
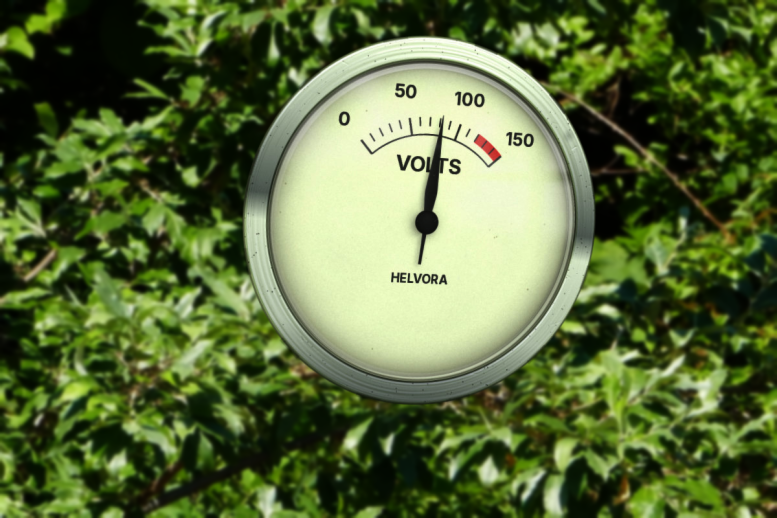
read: 80 V
